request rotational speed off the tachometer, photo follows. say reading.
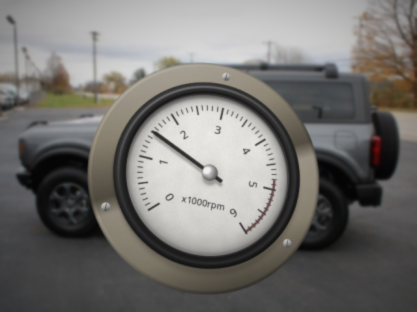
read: 1500 rpm
